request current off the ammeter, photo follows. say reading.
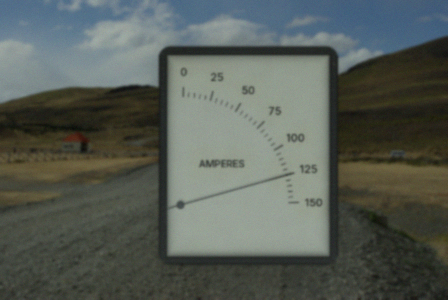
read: 125 A
